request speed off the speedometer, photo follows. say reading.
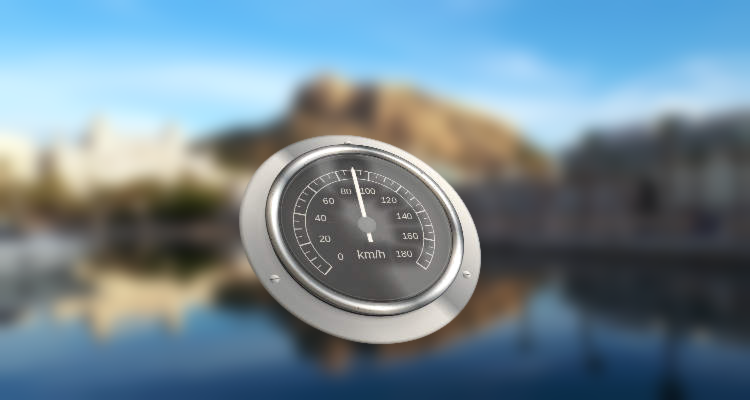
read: 90 km/h
